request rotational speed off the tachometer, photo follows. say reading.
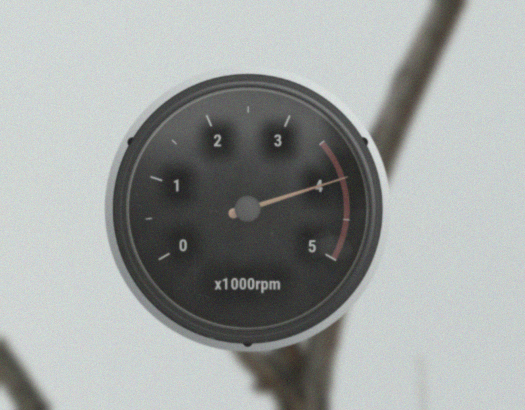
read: 4000 rpm
